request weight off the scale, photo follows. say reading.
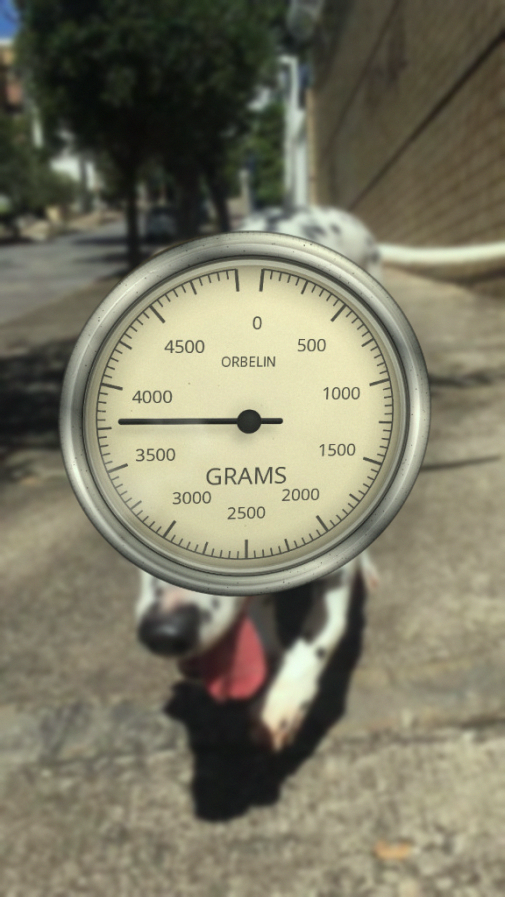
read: 3800 g
